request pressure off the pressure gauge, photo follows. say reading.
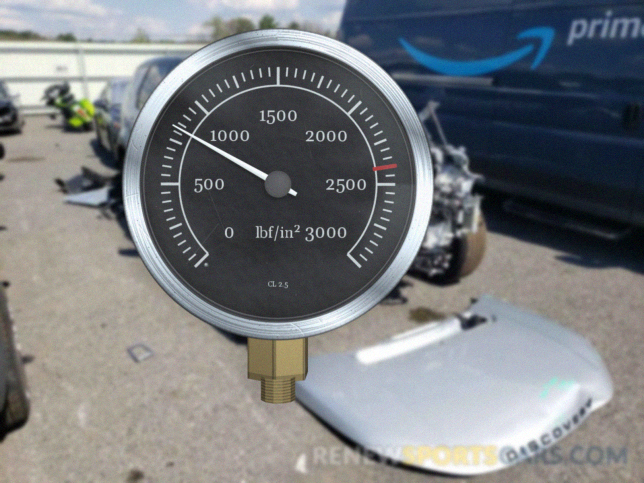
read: 825 psi
